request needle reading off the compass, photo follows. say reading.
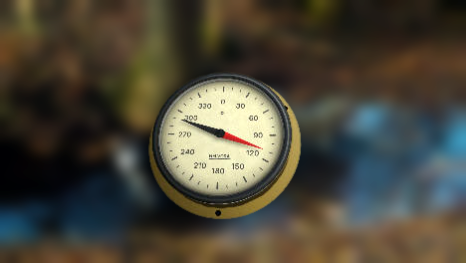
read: 110 °
